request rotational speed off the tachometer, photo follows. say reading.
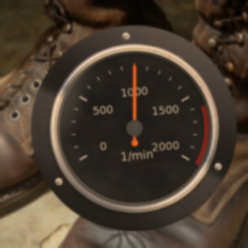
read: 1000 rpm
